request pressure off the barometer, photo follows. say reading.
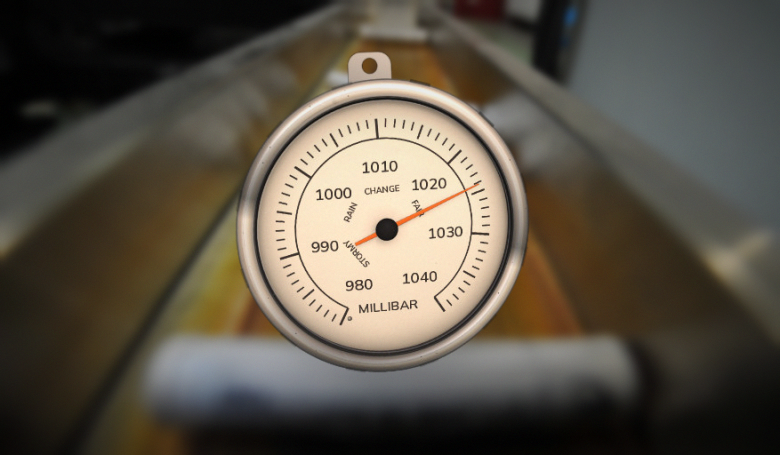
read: 1024 mbar
